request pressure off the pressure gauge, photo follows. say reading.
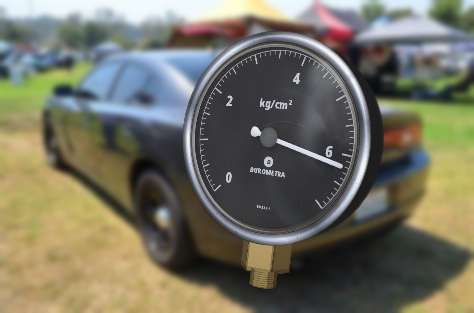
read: 6.2 kg/cm²
